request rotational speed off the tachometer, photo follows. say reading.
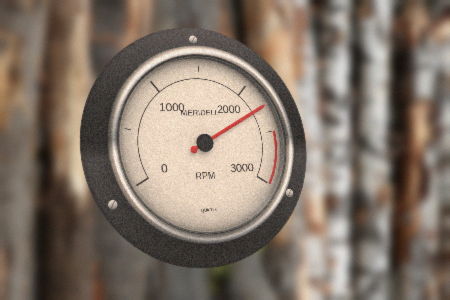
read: 2250 rpm
